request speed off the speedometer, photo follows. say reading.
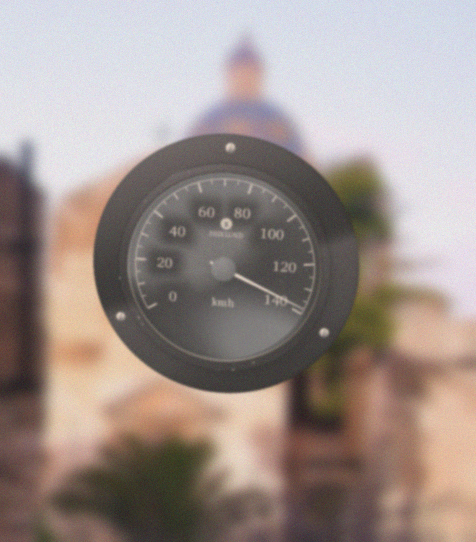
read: 137.5 km/h
